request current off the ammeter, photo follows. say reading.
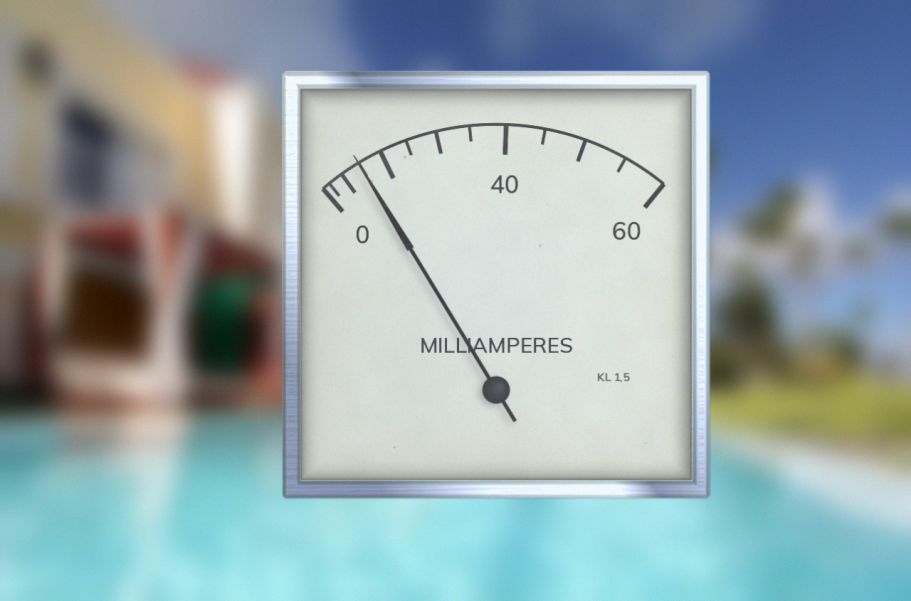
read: 15 mA
